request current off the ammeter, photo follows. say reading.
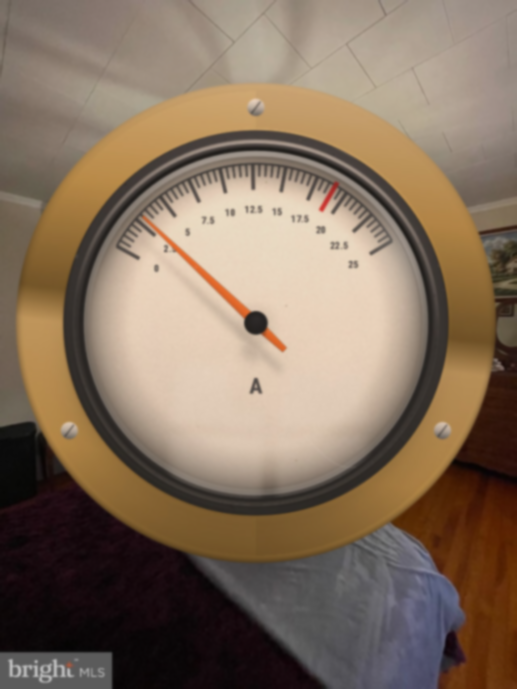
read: 3 A
